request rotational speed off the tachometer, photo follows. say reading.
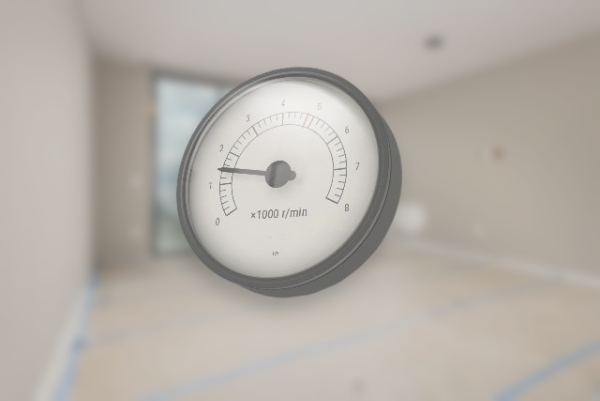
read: 1400 rpm
